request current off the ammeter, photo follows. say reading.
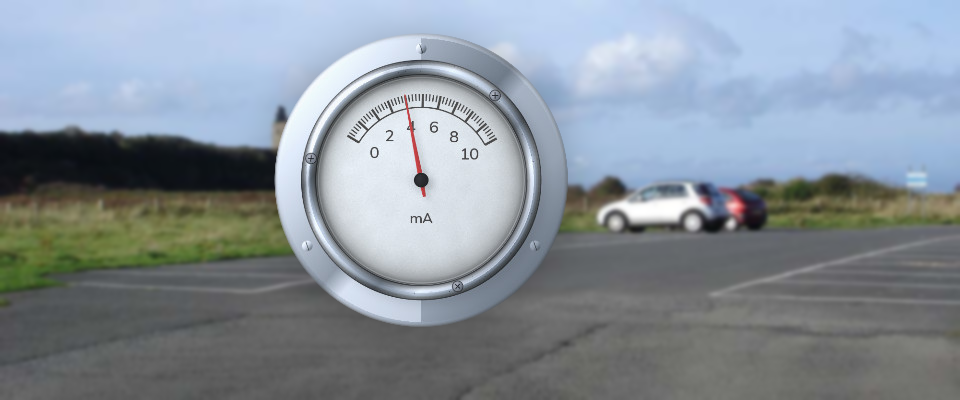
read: 4 mA
